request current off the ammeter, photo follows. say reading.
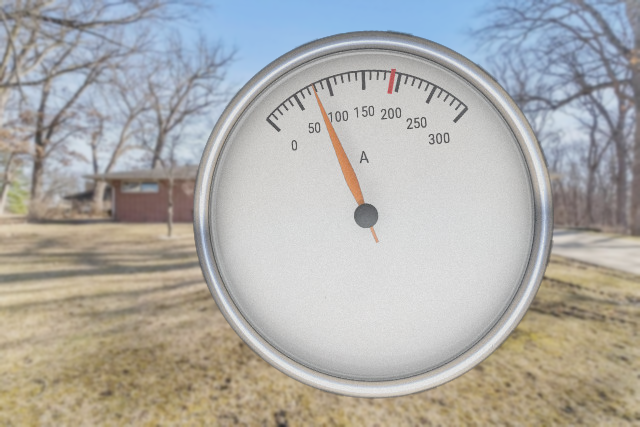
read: 80 A
